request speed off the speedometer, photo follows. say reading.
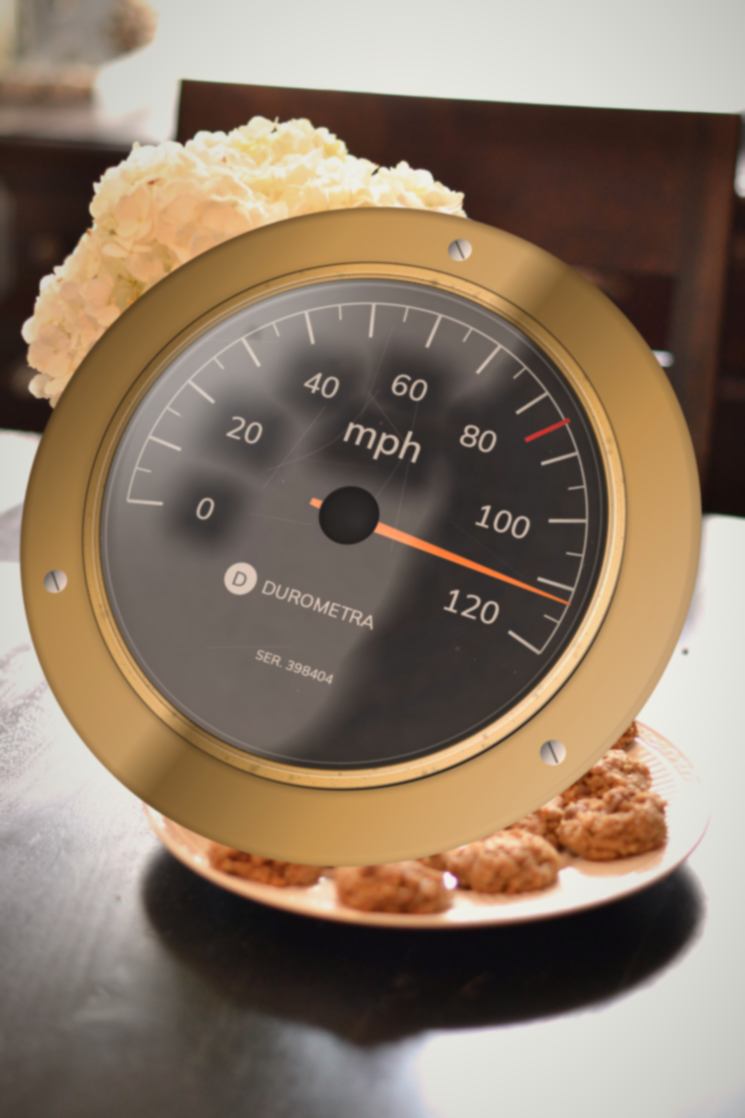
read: 112.5 mph
